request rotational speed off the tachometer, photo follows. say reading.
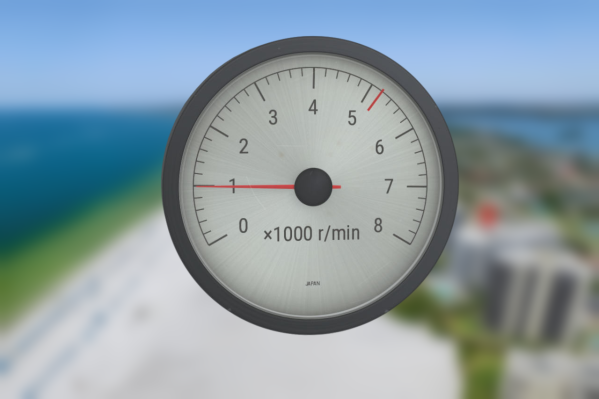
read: 1000 rpm
